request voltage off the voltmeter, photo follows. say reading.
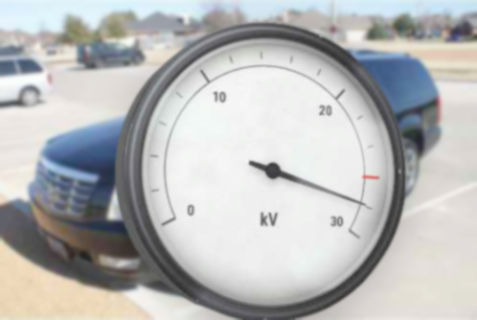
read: 28 kV
